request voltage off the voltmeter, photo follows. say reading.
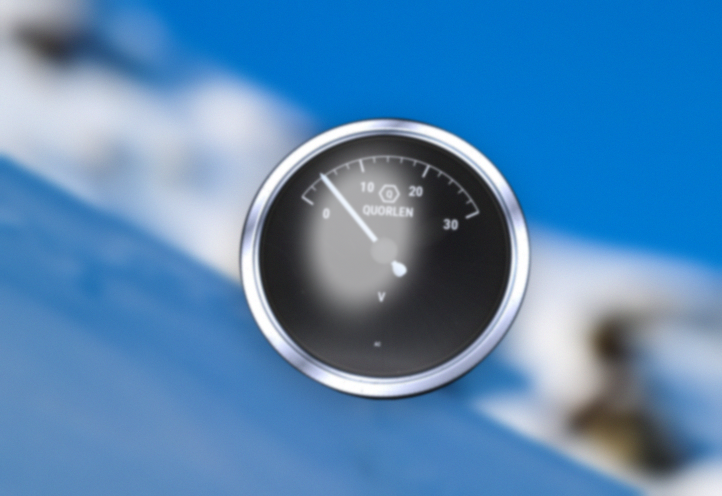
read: 4 V
